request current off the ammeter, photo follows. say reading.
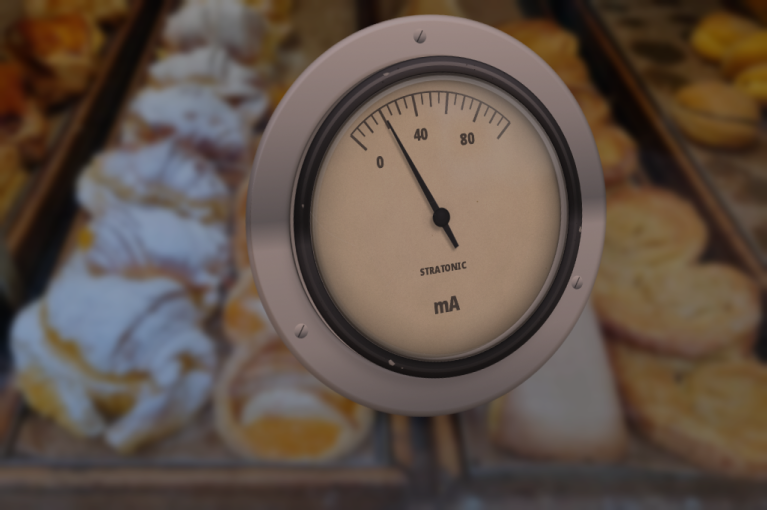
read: 20 mA
